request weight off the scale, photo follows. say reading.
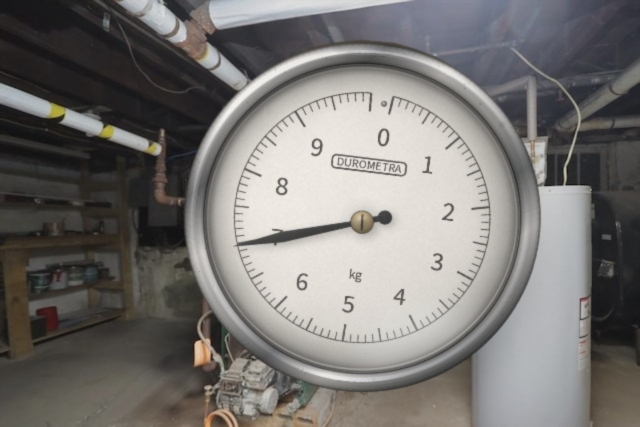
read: 7 kg
